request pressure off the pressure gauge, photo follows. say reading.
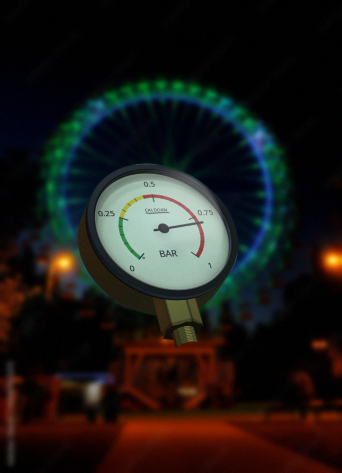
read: 0.8 bar
